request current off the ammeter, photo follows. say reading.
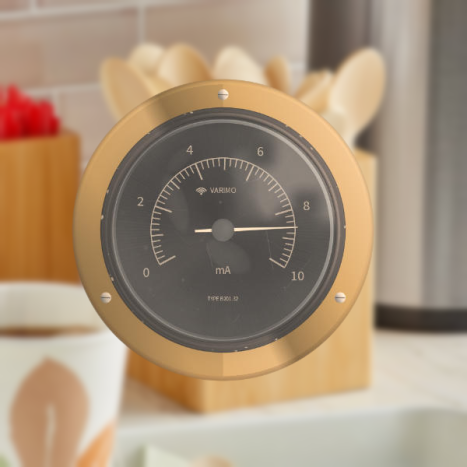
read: 8.6 mA
